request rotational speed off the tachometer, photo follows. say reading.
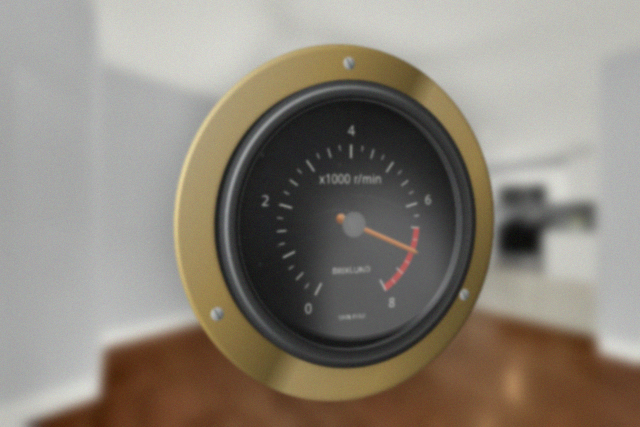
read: 7000 rpm
